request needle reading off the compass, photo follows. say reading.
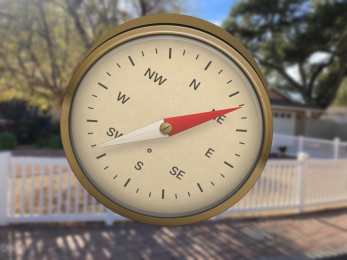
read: 40 °
